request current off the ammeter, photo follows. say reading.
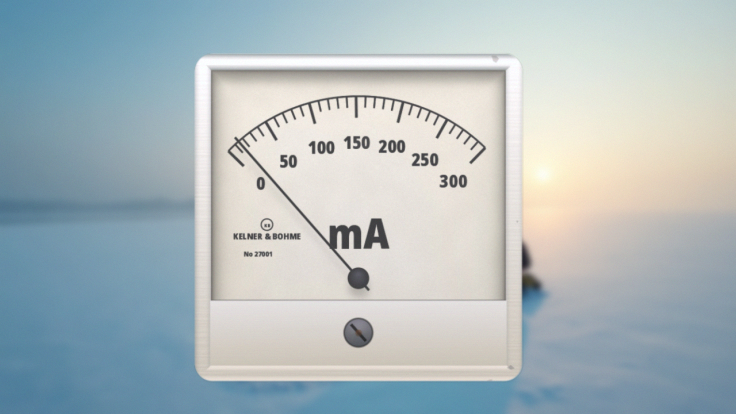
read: 15 mA
